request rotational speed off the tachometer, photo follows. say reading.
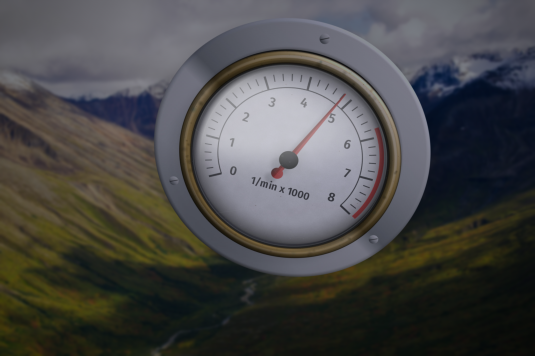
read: 4800 rpm
